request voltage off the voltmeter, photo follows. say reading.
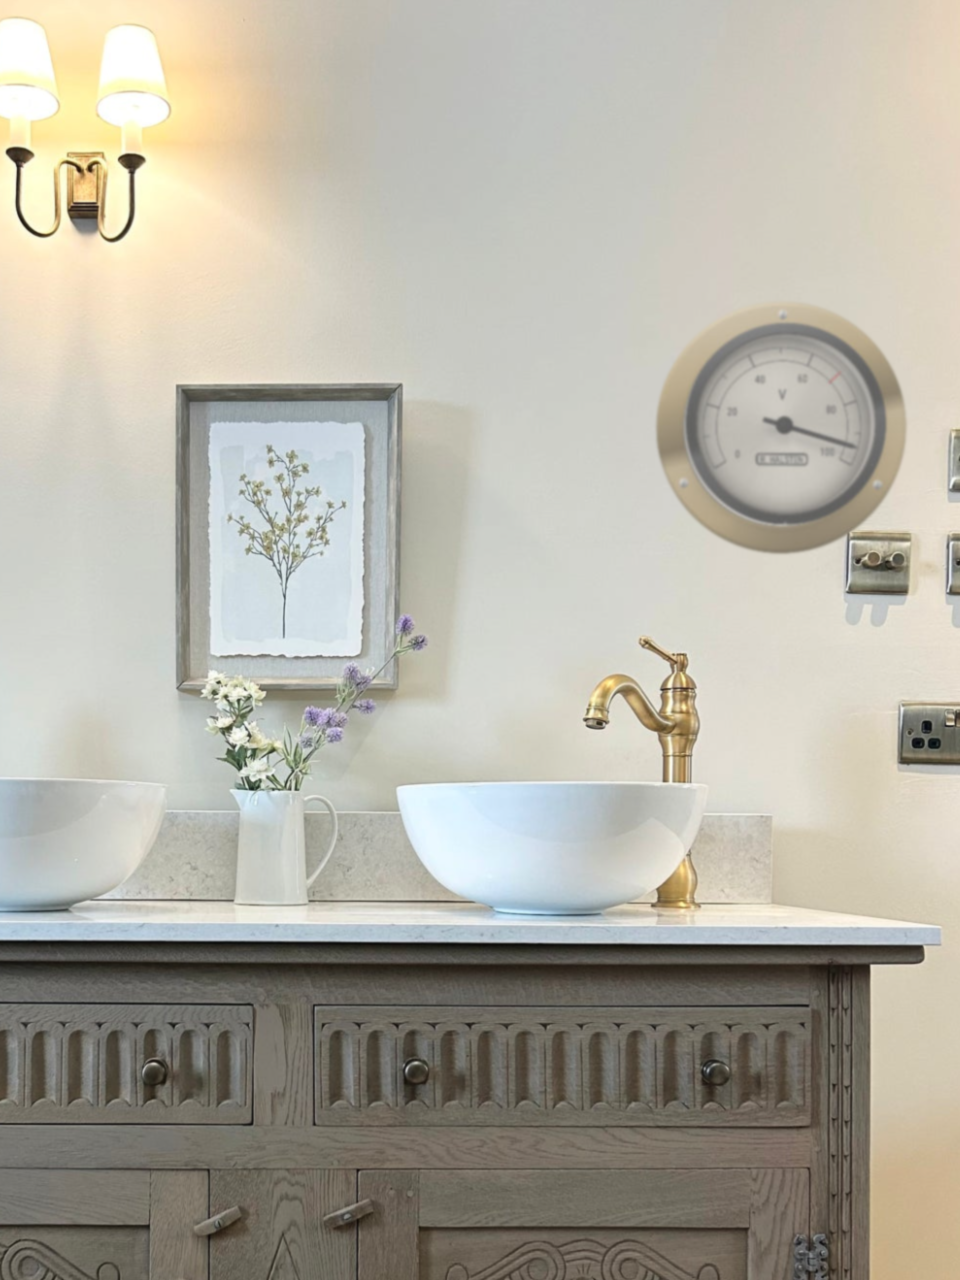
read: 95 V
